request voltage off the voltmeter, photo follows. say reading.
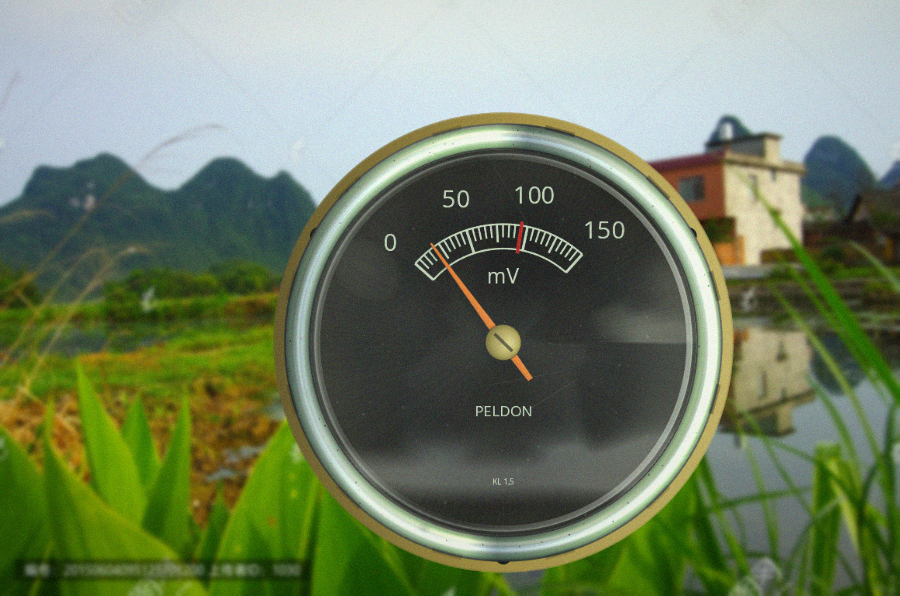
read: 20 mV
